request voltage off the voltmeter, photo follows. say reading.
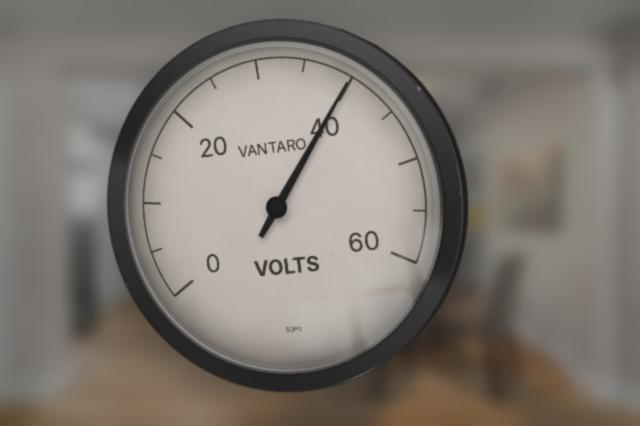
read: 40 V
